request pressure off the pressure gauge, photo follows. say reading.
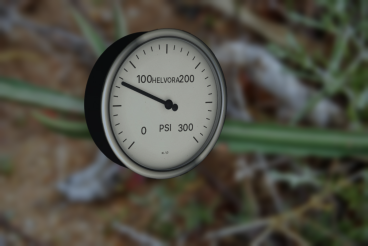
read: 75 psi
